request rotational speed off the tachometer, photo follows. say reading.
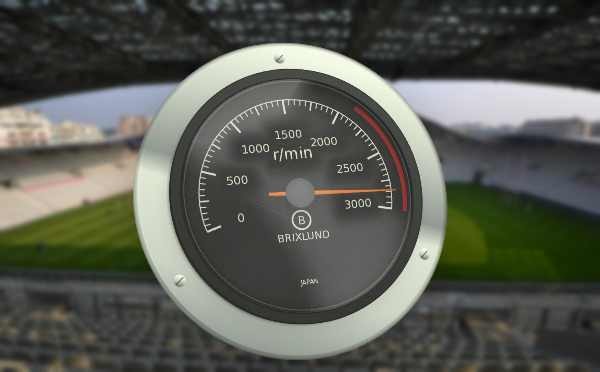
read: 2850 rpm
